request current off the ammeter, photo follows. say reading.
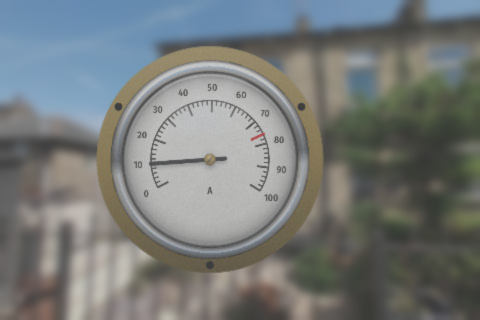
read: 10 A
